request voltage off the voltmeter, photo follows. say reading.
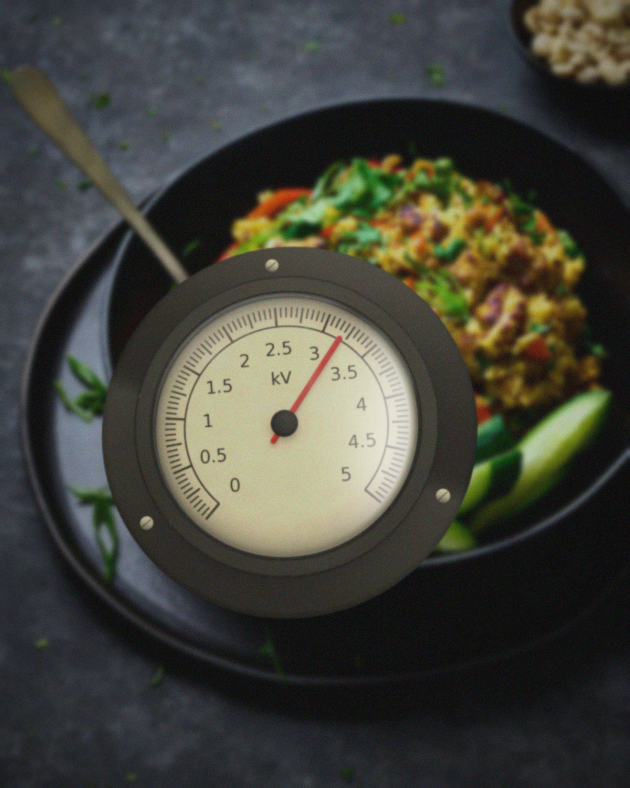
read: 3.2 kV
